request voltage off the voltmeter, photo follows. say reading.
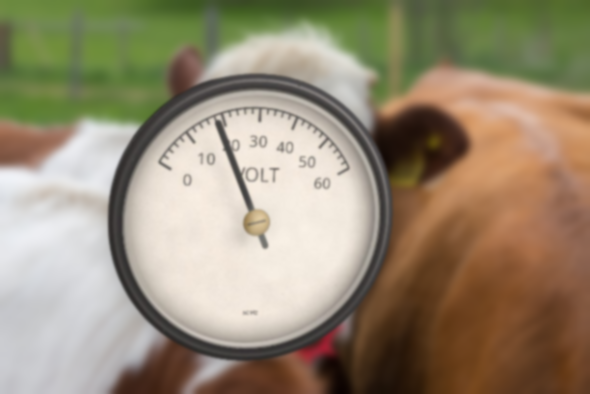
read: 18 V
